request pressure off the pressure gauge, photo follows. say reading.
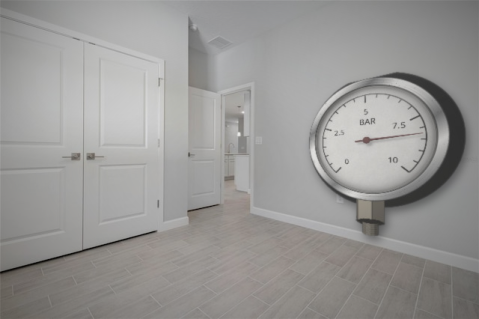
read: 8.25 bar
